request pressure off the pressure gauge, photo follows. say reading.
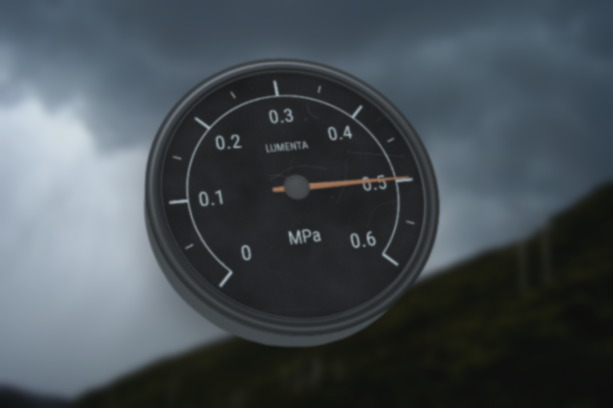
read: 0.5 MPa
